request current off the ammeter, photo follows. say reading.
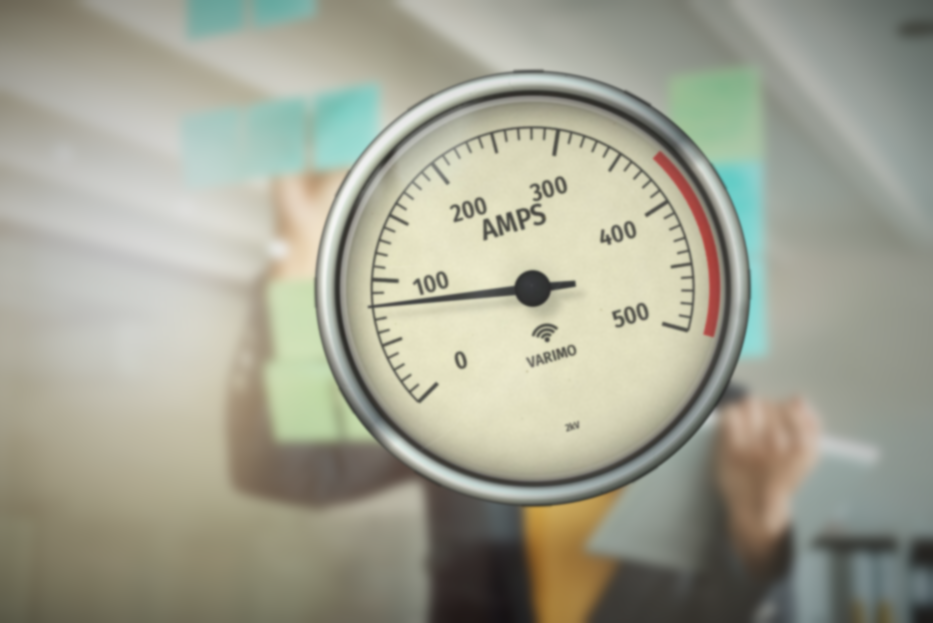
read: 80 A
